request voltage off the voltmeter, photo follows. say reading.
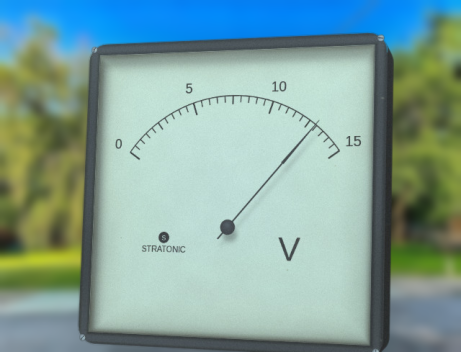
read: 13 V
